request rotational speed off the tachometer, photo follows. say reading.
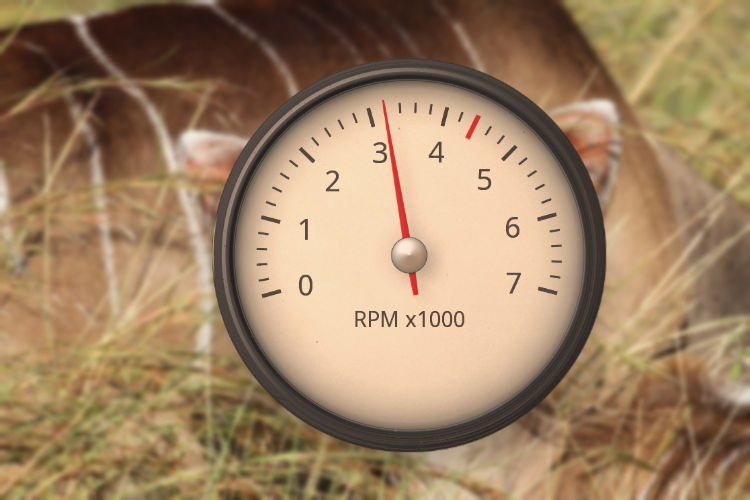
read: 3200 rpm
